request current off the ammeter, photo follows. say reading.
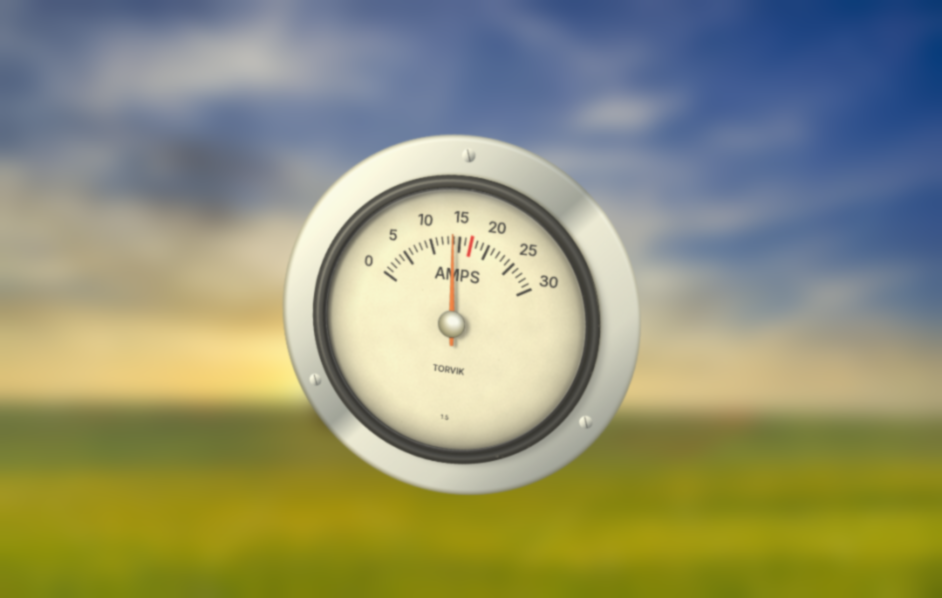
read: 14 A
